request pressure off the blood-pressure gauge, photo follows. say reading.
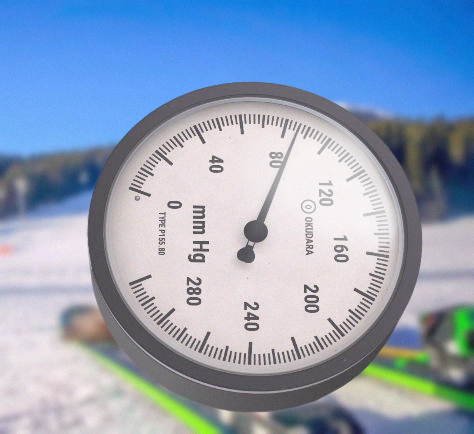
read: 86 mmHg
